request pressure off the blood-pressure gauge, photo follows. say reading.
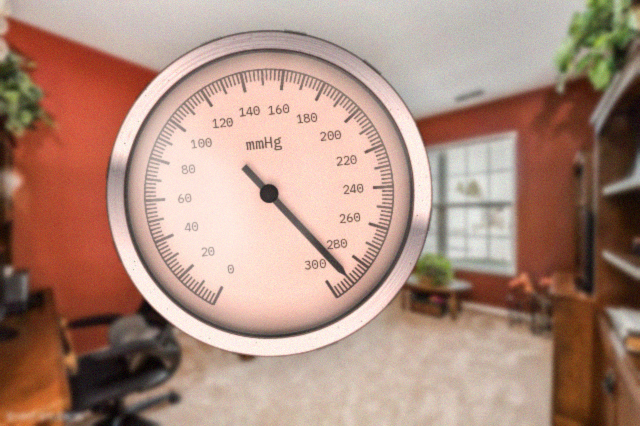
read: 290 mmHg
